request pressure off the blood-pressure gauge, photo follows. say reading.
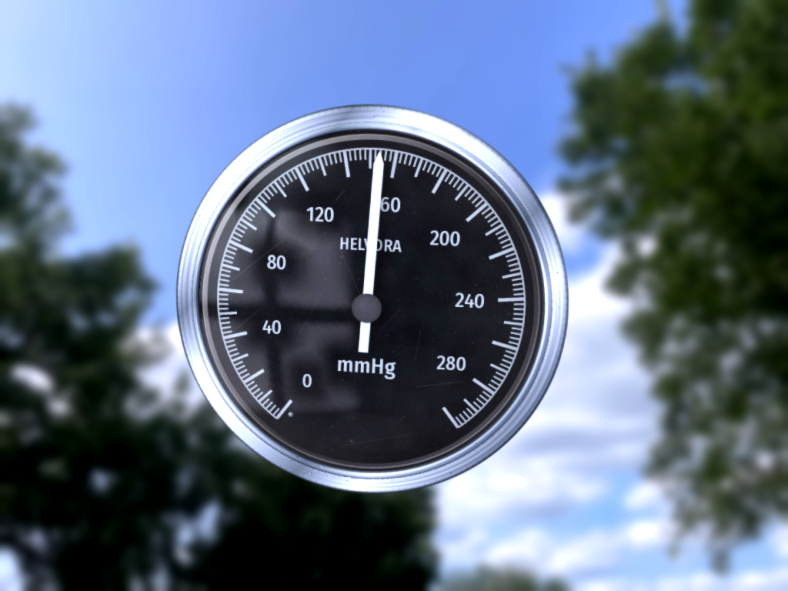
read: 154 mmHg
